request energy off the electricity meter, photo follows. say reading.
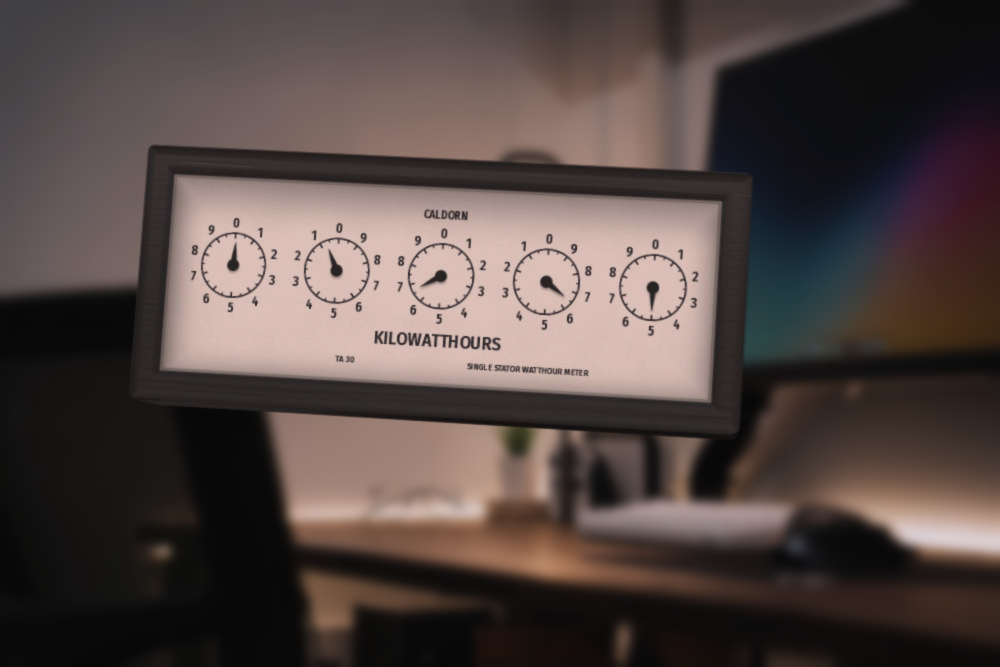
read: 665 kWh
